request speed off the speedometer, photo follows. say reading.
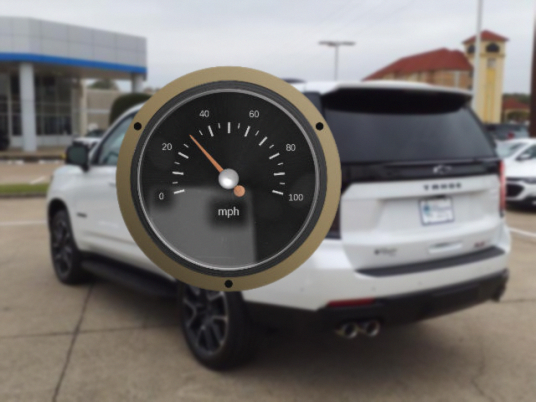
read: 30 mph
